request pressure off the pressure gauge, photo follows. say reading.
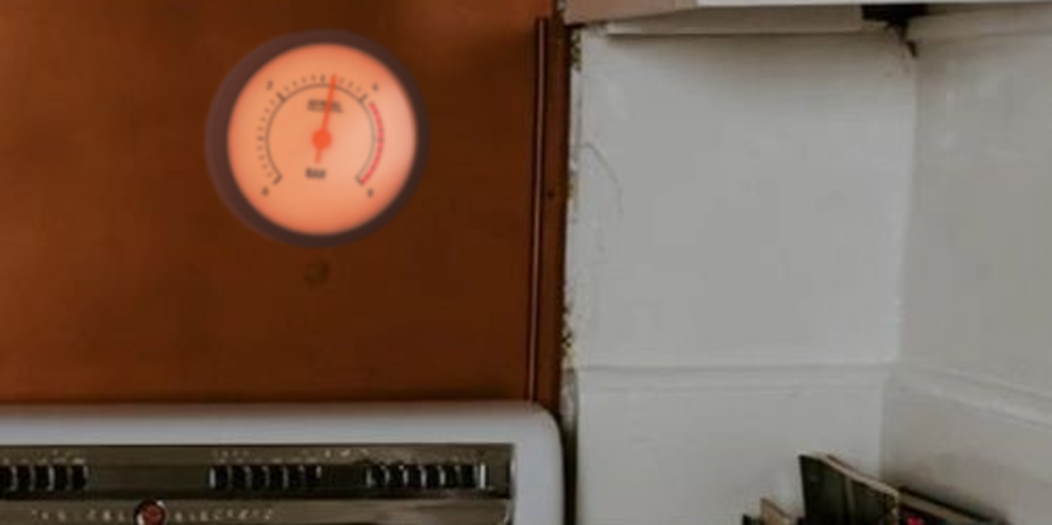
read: 3.2 bar
